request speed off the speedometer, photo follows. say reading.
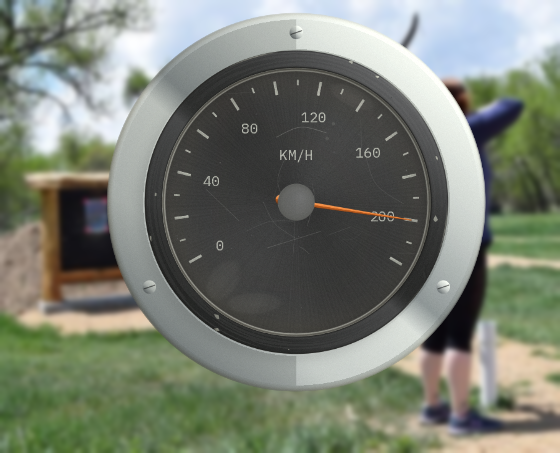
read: 200 km/h
